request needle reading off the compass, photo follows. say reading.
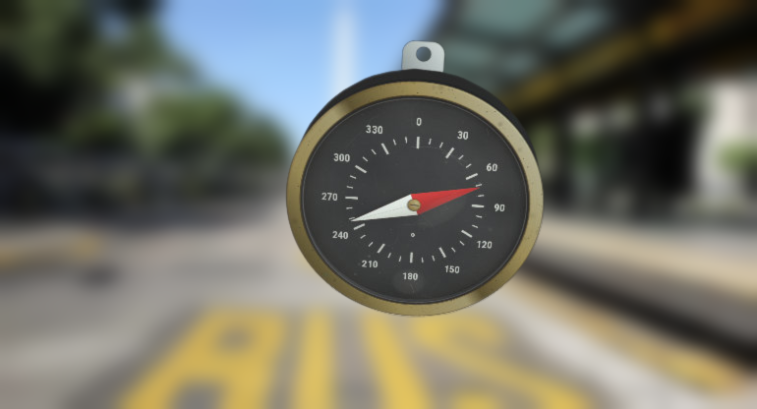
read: 70 °
